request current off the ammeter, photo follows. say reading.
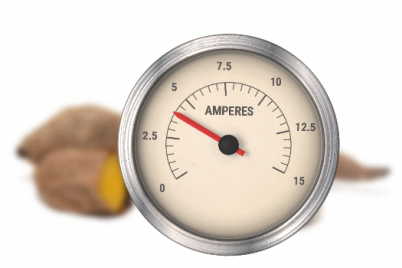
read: 4 A
